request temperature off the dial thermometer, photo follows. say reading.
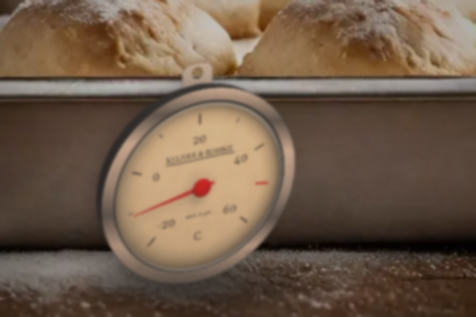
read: -10 °C
